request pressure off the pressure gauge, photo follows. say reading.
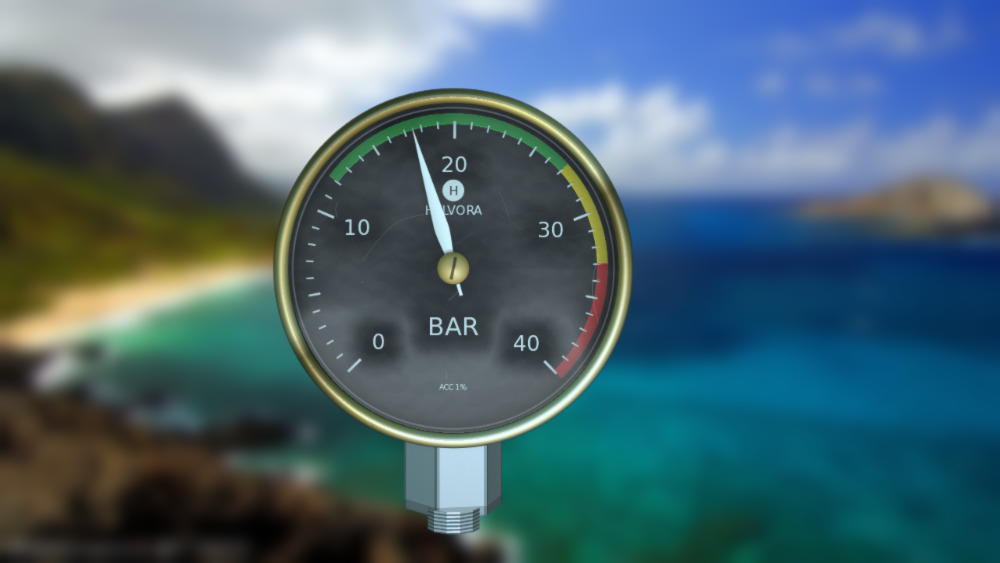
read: 17.5 bar
